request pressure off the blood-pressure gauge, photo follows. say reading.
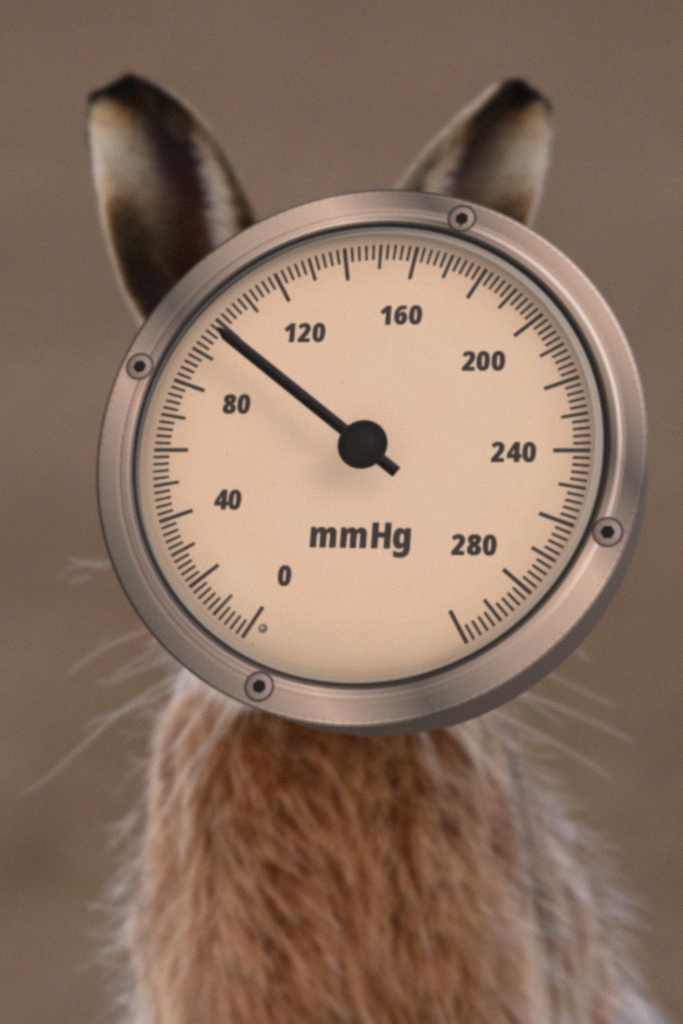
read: 98 mmHg
